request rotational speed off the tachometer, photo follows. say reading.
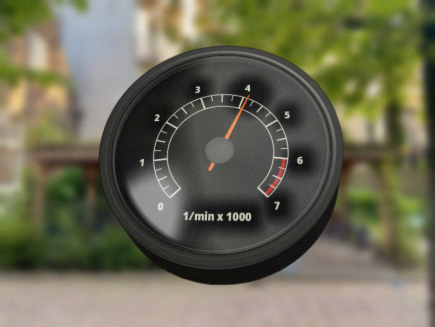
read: 4125 rpm
